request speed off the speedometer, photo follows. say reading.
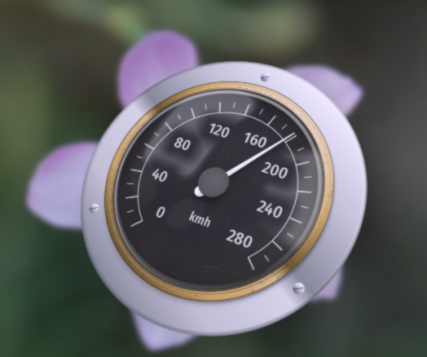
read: 180 km/h
